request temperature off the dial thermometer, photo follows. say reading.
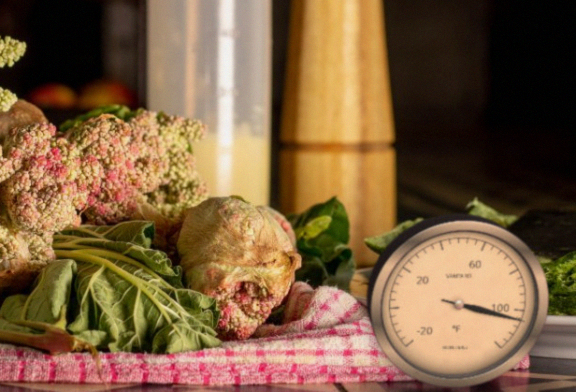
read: 104 °F
